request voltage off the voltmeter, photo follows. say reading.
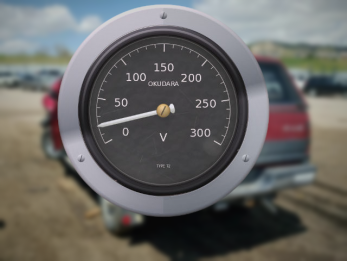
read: 20 V
